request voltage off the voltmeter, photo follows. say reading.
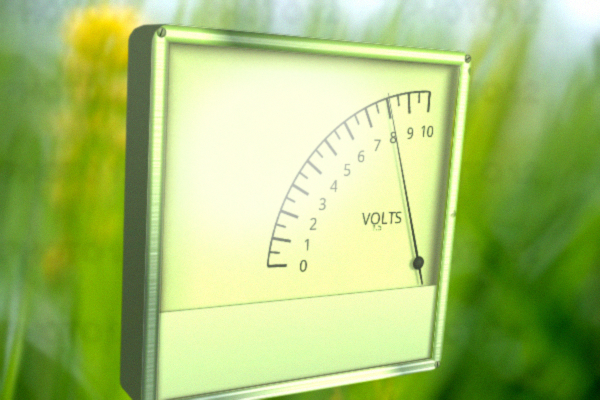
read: 8 V
